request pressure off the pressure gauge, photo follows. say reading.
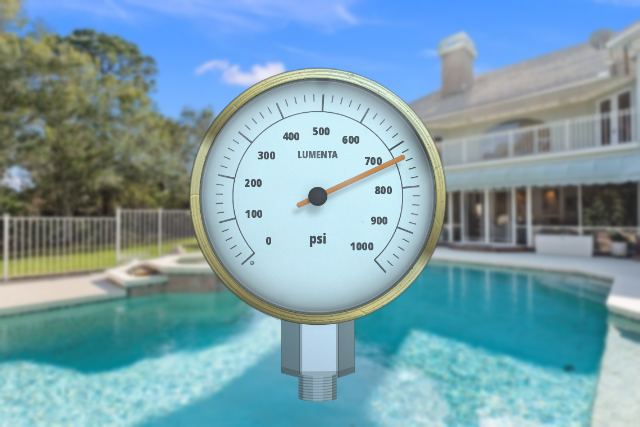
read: 730 psi
